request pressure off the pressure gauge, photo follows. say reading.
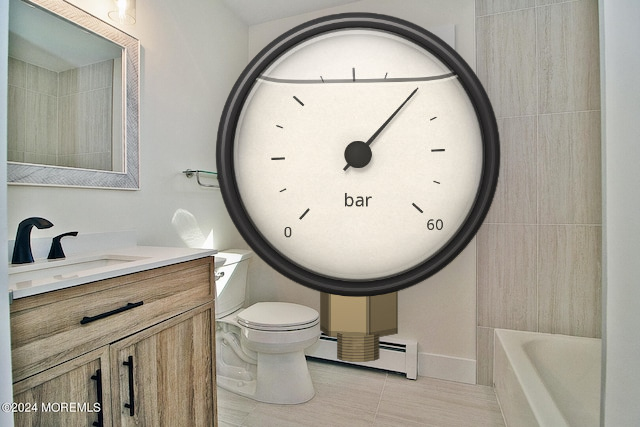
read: 40 bar
